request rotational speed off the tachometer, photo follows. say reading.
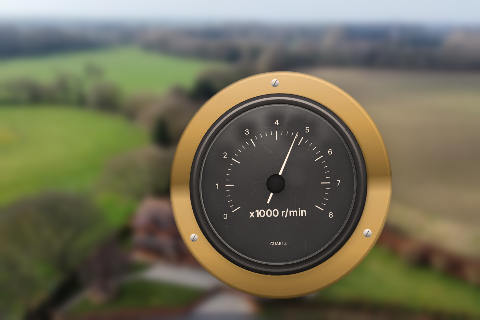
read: 4800 rpm
